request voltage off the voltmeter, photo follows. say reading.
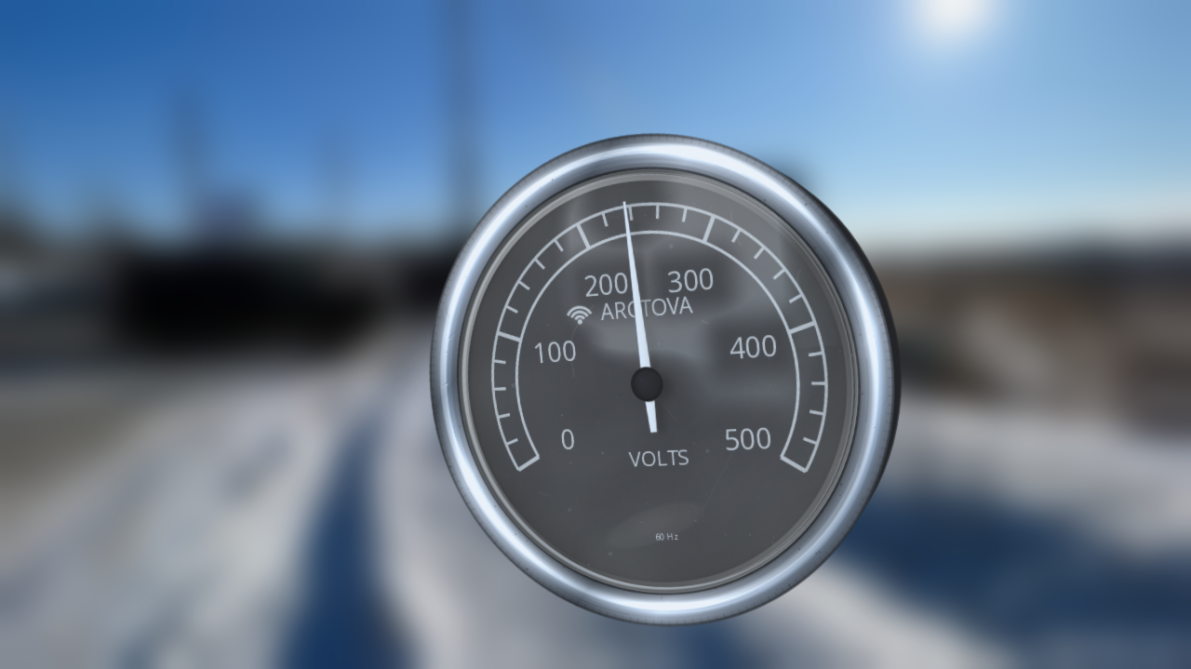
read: 240 V
